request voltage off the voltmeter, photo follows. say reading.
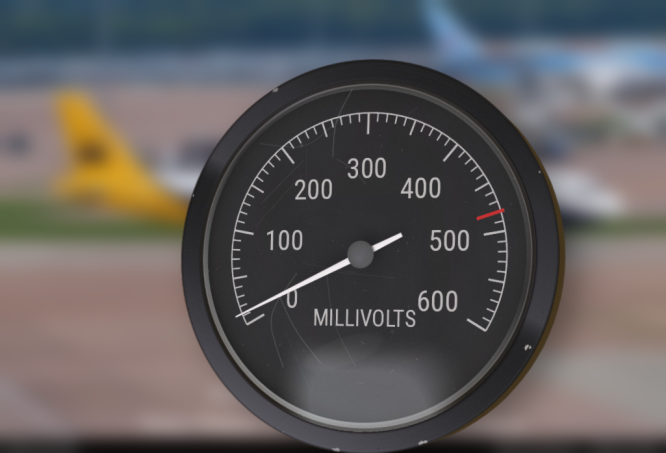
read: 10 mV
